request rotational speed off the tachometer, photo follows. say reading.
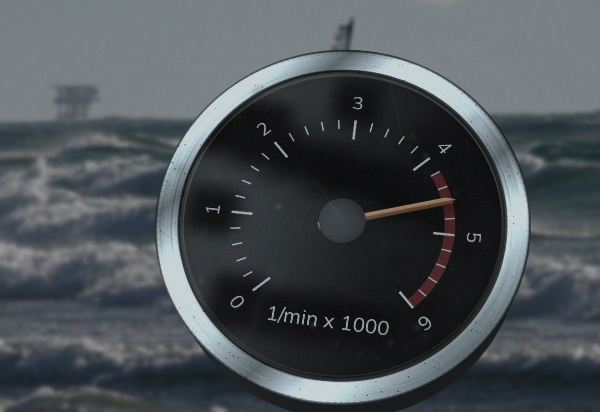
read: 4600 rpm
